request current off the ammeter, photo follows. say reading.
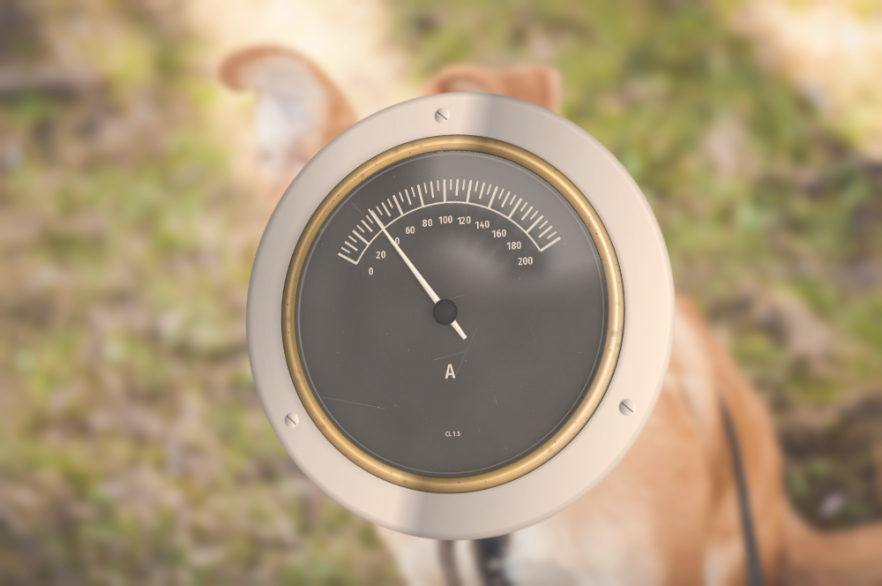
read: 40 A
